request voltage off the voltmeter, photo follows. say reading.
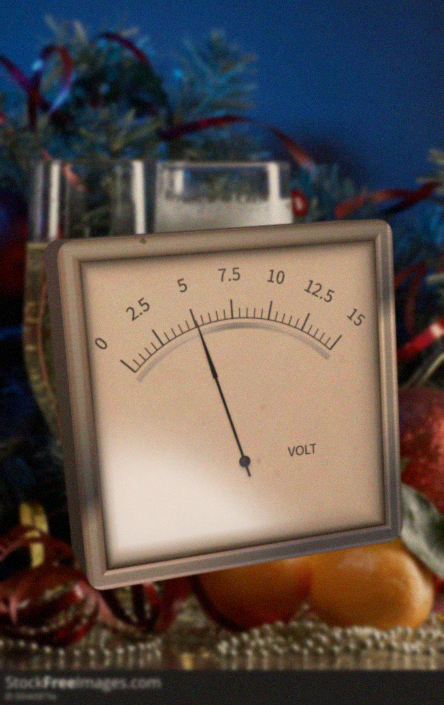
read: 5 V
